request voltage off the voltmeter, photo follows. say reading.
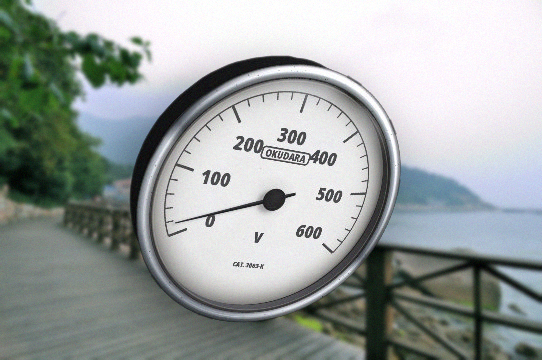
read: 20 V
